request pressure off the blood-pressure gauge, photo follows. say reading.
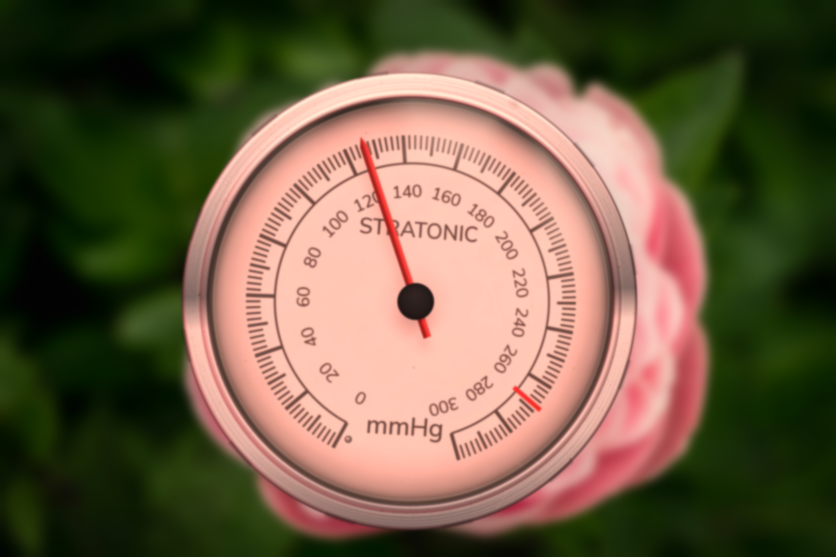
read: 126 mmHg
